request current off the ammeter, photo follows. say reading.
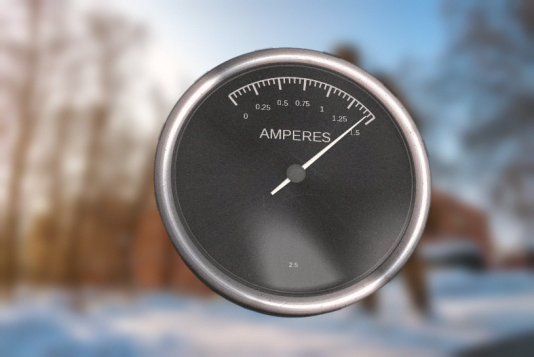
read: 1.45 A
